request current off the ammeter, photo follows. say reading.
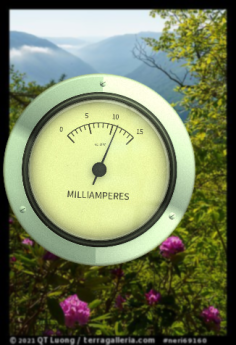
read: 11 mA
